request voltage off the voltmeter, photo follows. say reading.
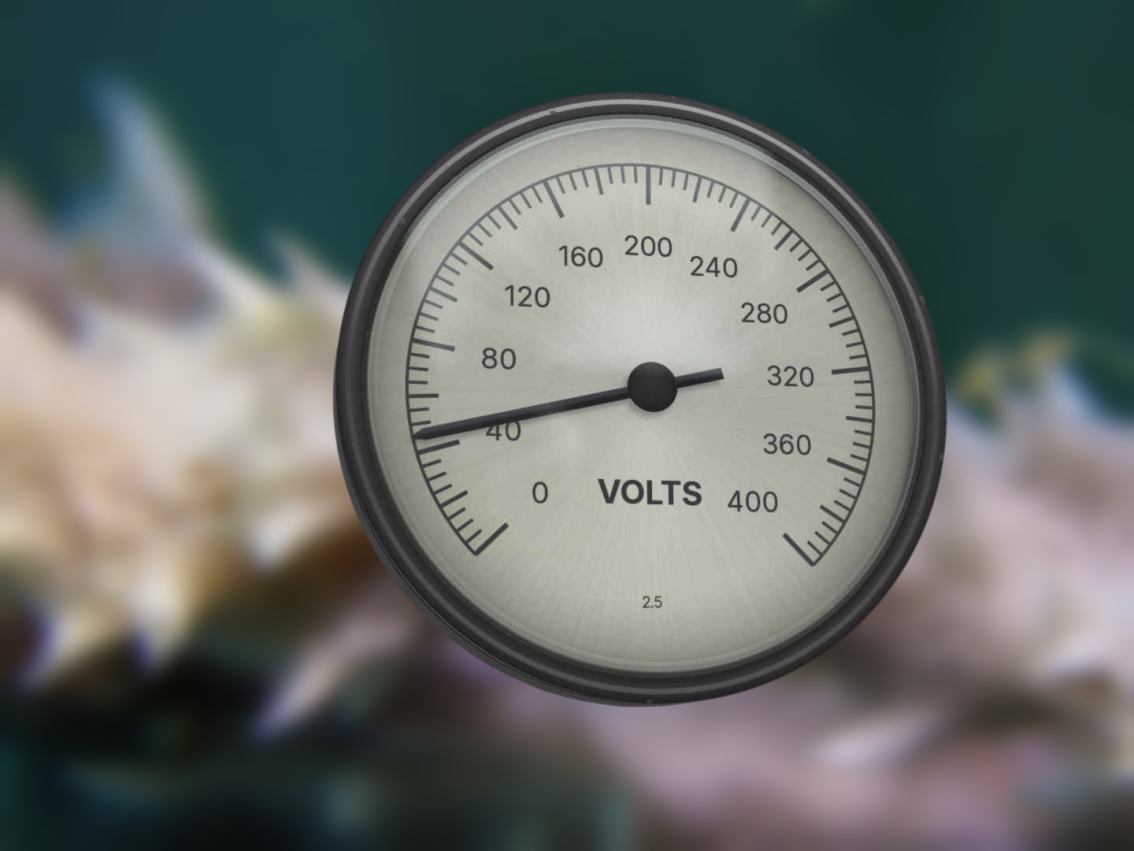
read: 45 V
